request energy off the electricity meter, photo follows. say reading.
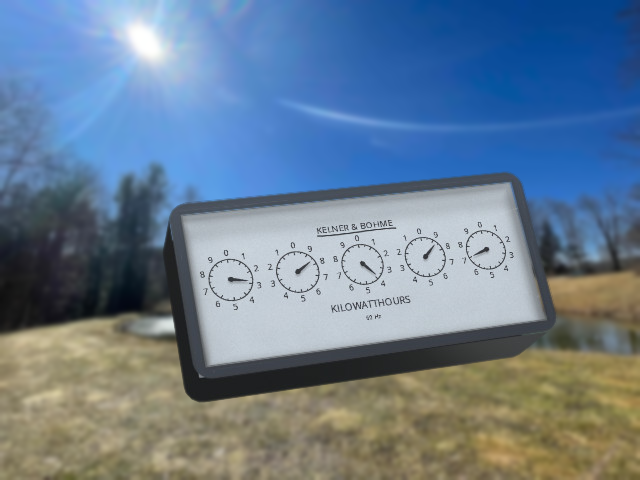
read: 28387 kWh
